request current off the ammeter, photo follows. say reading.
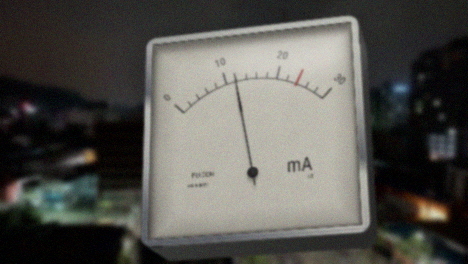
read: 12 mA
